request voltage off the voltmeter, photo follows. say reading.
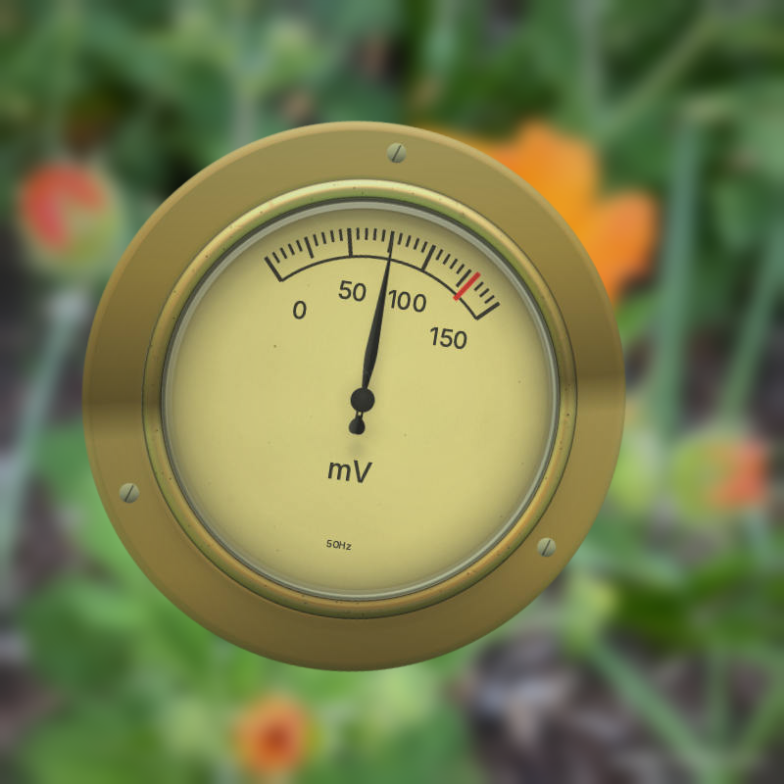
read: 75 mV
